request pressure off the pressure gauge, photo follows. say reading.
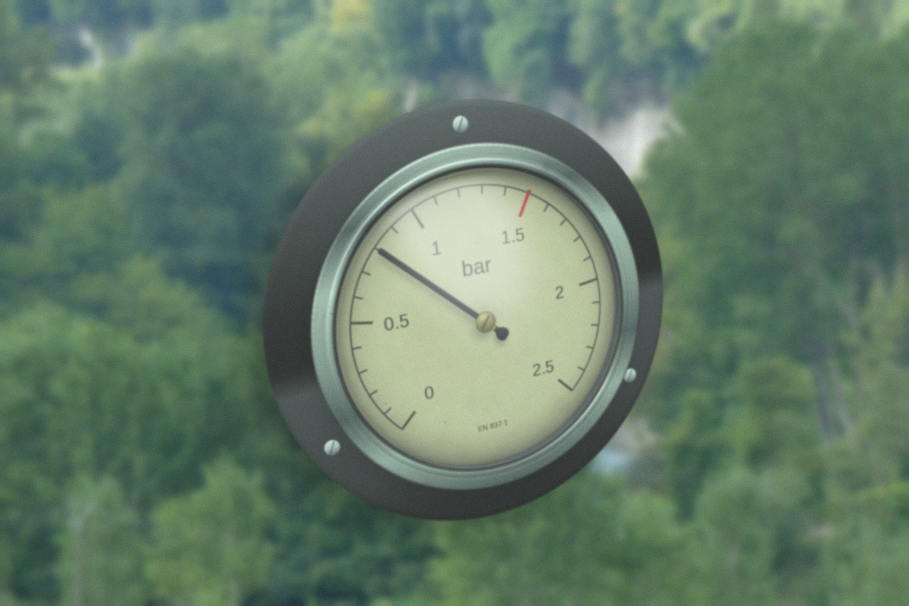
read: 0.8 bar
